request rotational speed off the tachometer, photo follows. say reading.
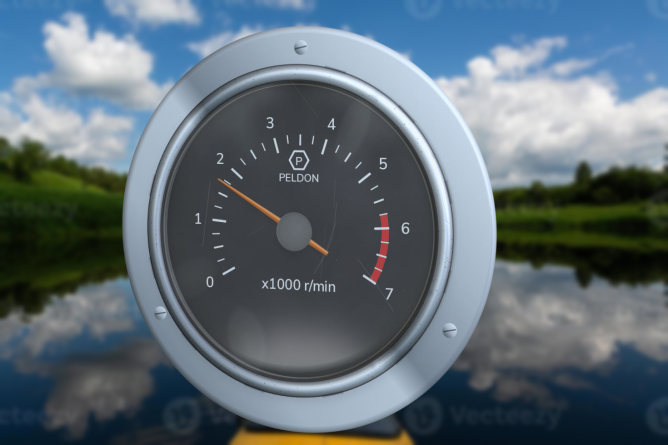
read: 1750 rpm
